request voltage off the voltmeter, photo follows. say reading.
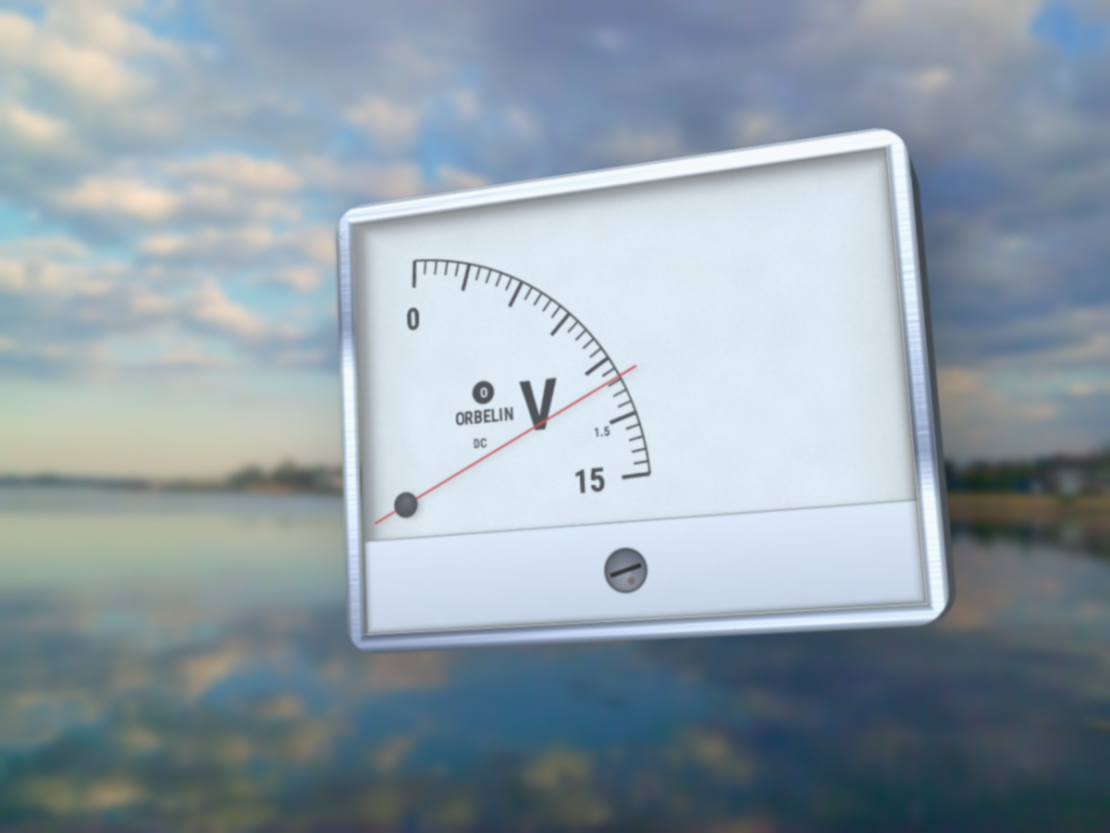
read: 11 V
